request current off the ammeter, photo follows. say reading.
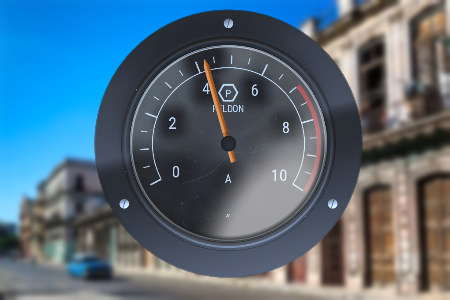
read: 4.25 A
